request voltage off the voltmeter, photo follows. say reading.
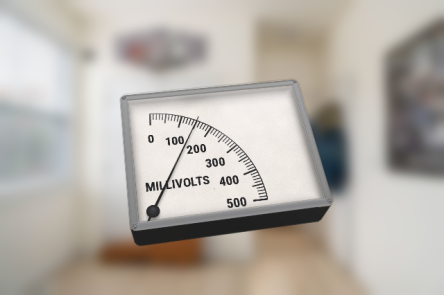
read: 150 mV
